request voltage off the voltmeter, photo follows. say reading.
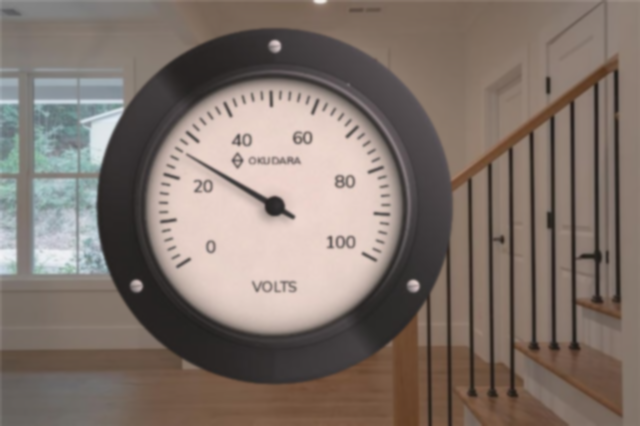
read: 26 V
